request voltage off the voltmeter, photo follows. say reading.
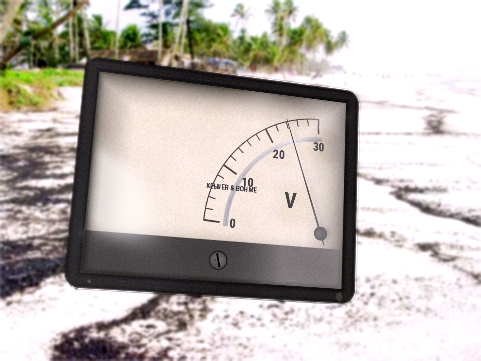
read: 24 V
